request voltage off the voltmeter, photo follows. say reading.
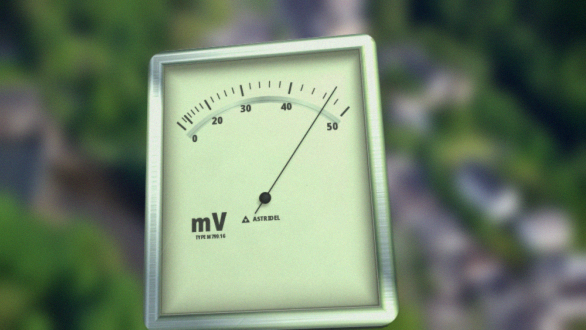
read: 47 mV
